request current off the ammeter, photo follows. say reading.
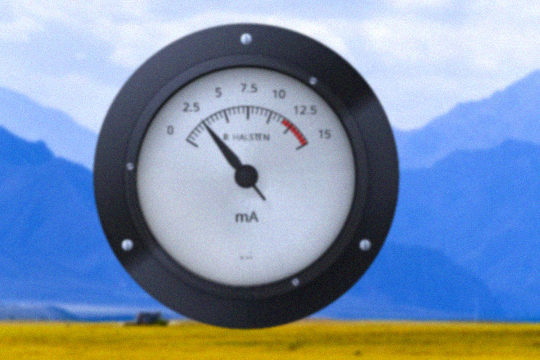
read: 2.5 mA
